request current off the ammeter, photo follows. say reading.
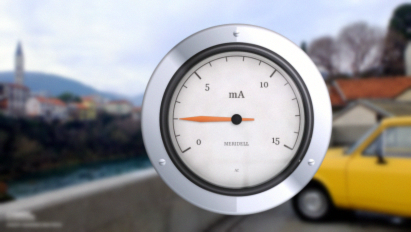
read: 2 mA
